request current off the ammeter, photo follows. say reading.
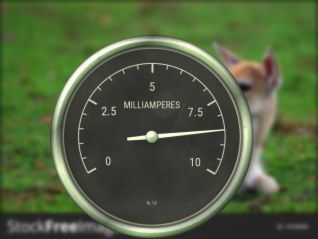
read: 8.5 mA
